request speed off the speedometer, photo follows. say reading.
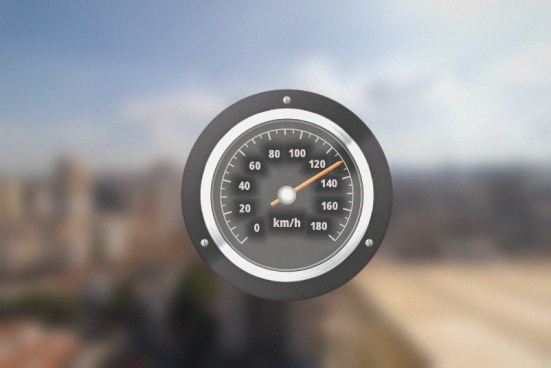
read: 130 km/h
